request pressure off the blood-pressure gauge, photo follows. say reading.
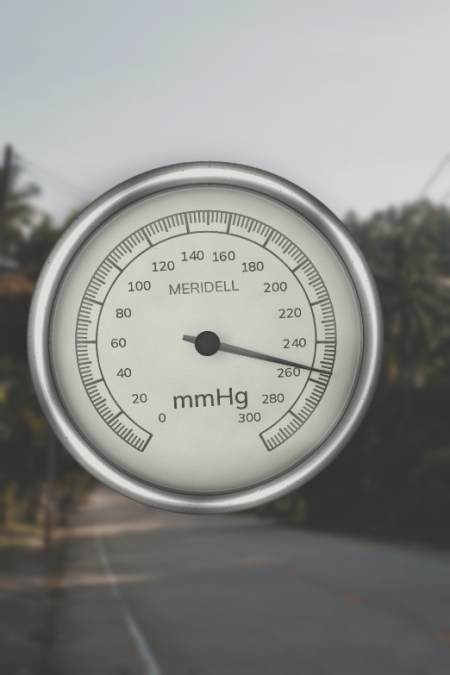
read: 254 mmHg
